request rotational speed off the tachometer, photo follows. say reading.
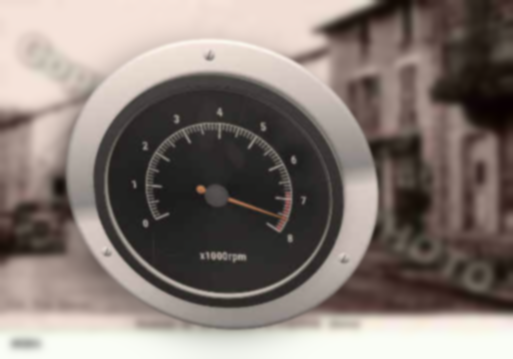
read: 7500 rpm
